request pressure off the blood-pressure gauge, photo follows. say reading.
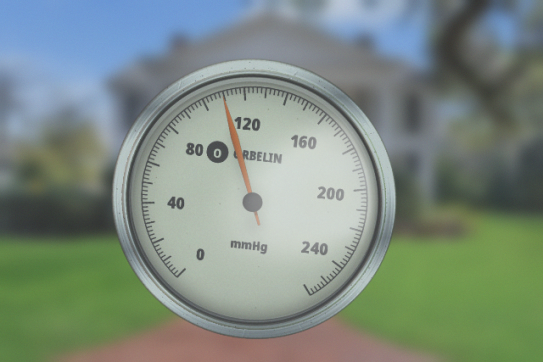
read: 110 mmHg
